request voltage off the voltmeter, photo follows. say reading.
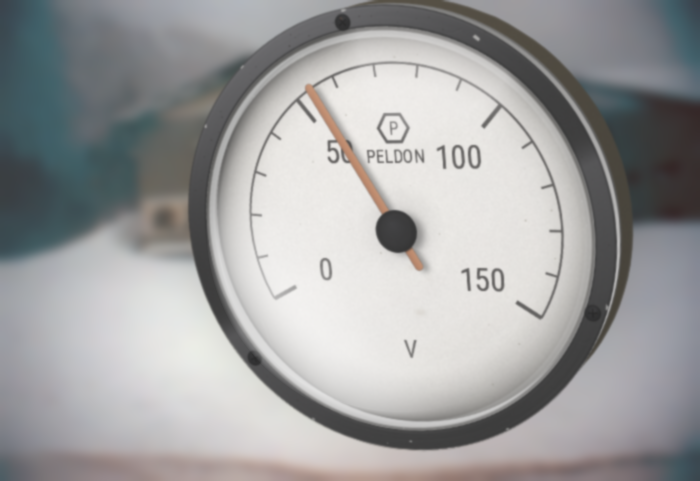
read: 55 V
